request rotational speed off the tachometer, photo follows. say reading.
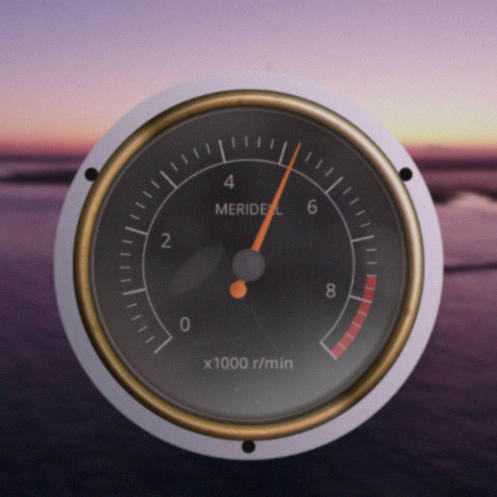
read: 5200 rpm
